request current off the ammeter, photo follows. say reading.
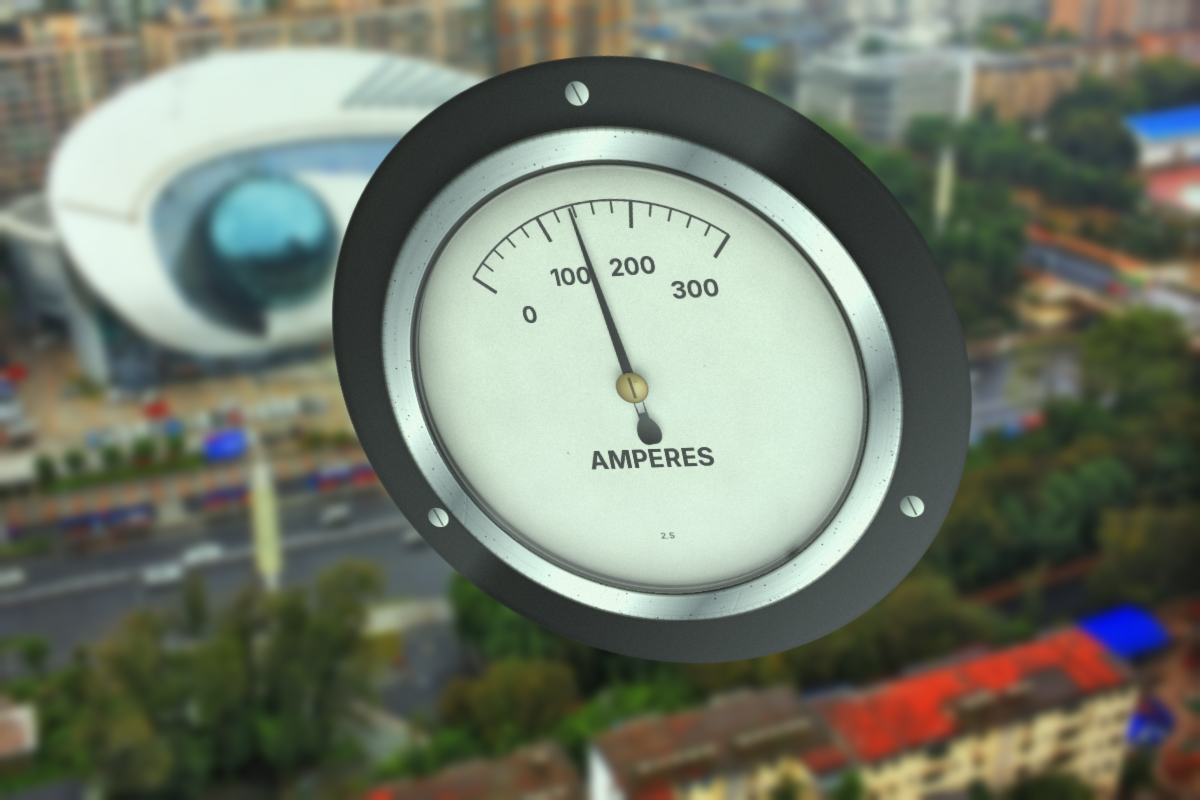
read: 140 A
